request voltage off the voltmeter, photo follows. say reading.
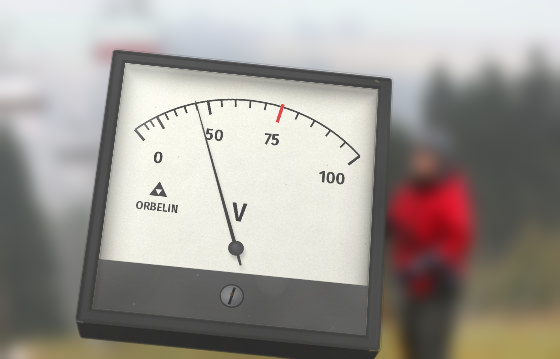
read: 45 V
